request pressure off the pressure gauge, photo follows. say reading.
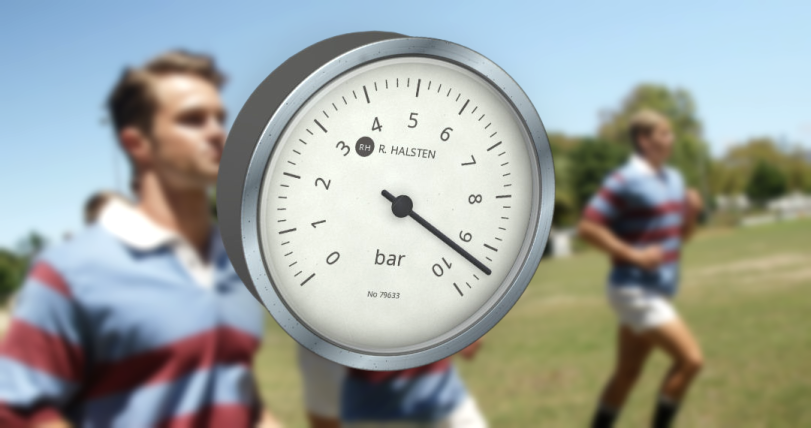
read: 9.4 bar
